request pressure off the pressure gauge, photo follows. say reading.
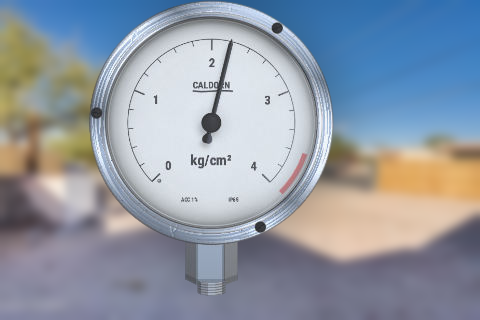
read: 2.2 kg/cm²
